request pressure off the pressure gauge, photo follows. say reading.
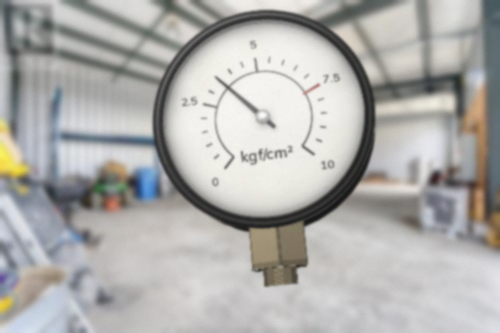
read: 3.5 kg/cm²
